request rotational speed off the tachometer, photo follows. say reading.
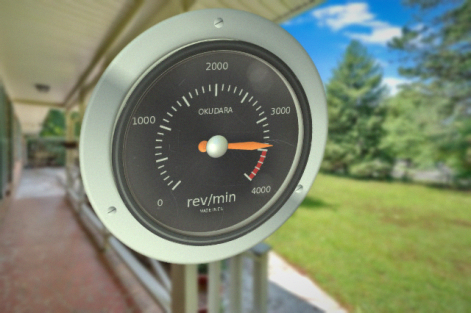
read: 3400 rpm
